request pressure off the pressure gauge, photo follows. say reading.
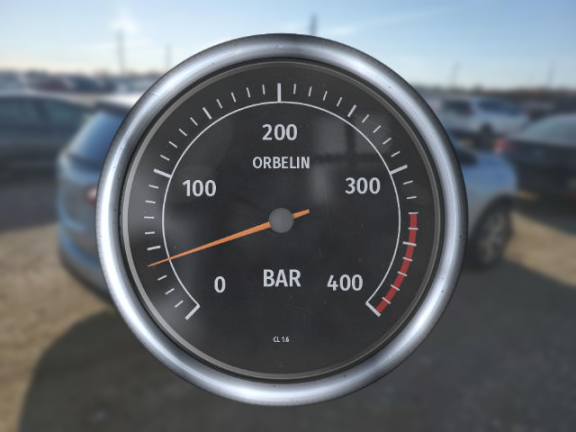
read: 40 bar
